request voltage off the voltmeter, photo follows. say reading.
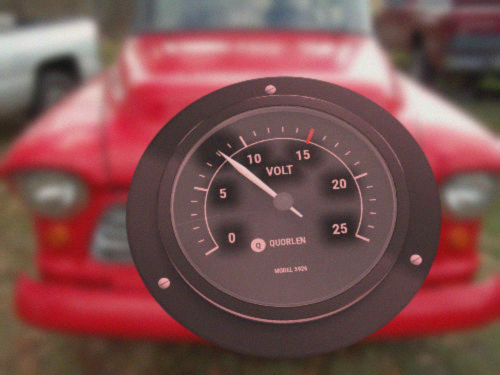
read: 8 V
